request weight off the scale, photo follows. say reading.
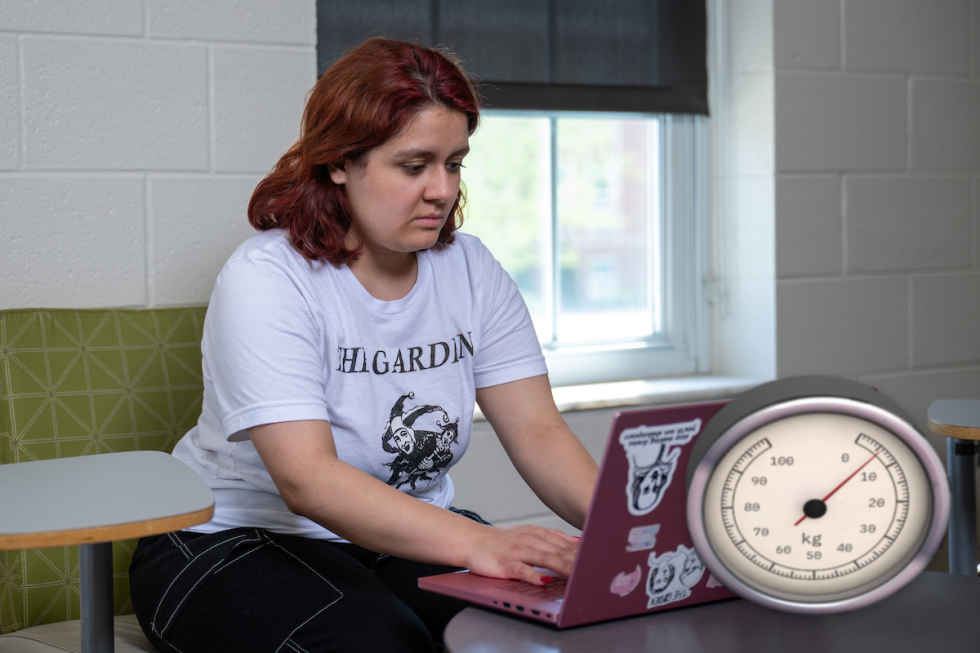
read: 5 kg
